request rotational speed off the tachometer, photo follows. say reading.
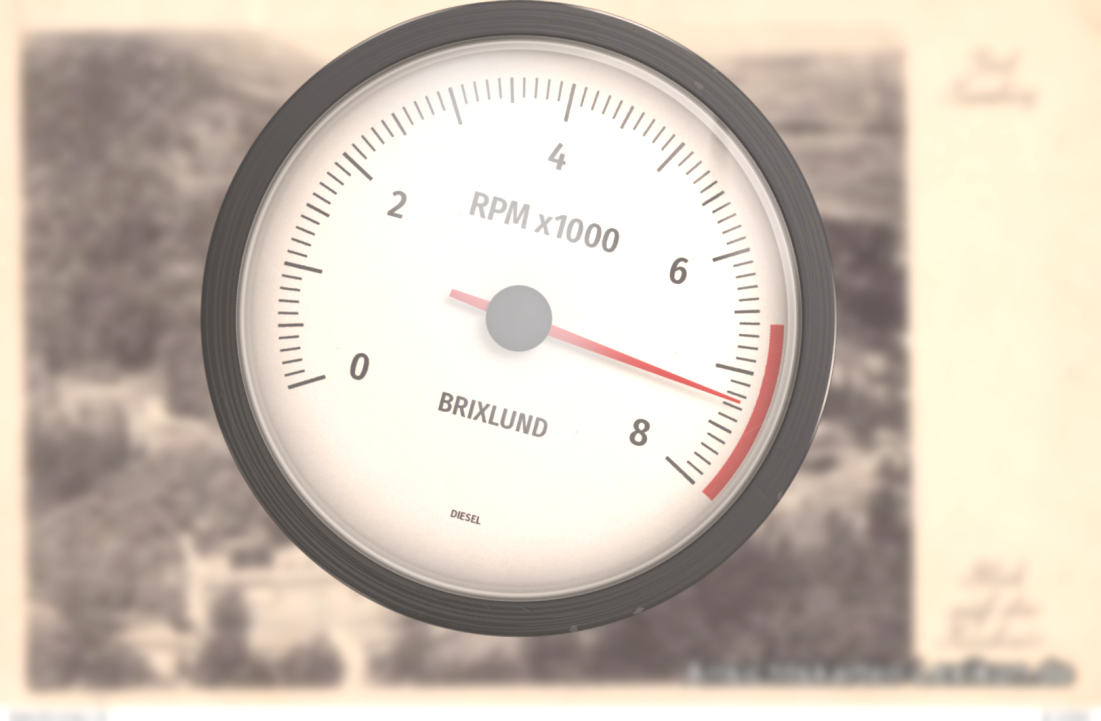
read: 7250 rpm
